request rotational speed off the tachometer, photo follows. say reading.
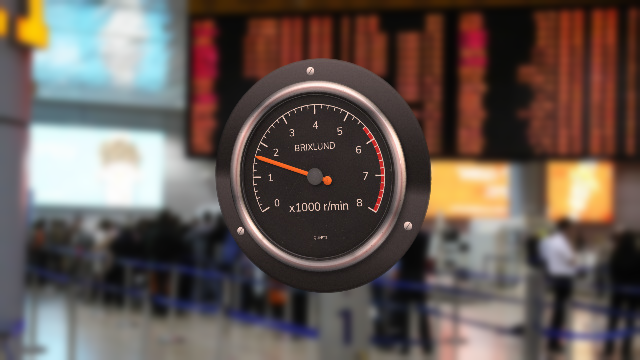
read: 1600 rpm
